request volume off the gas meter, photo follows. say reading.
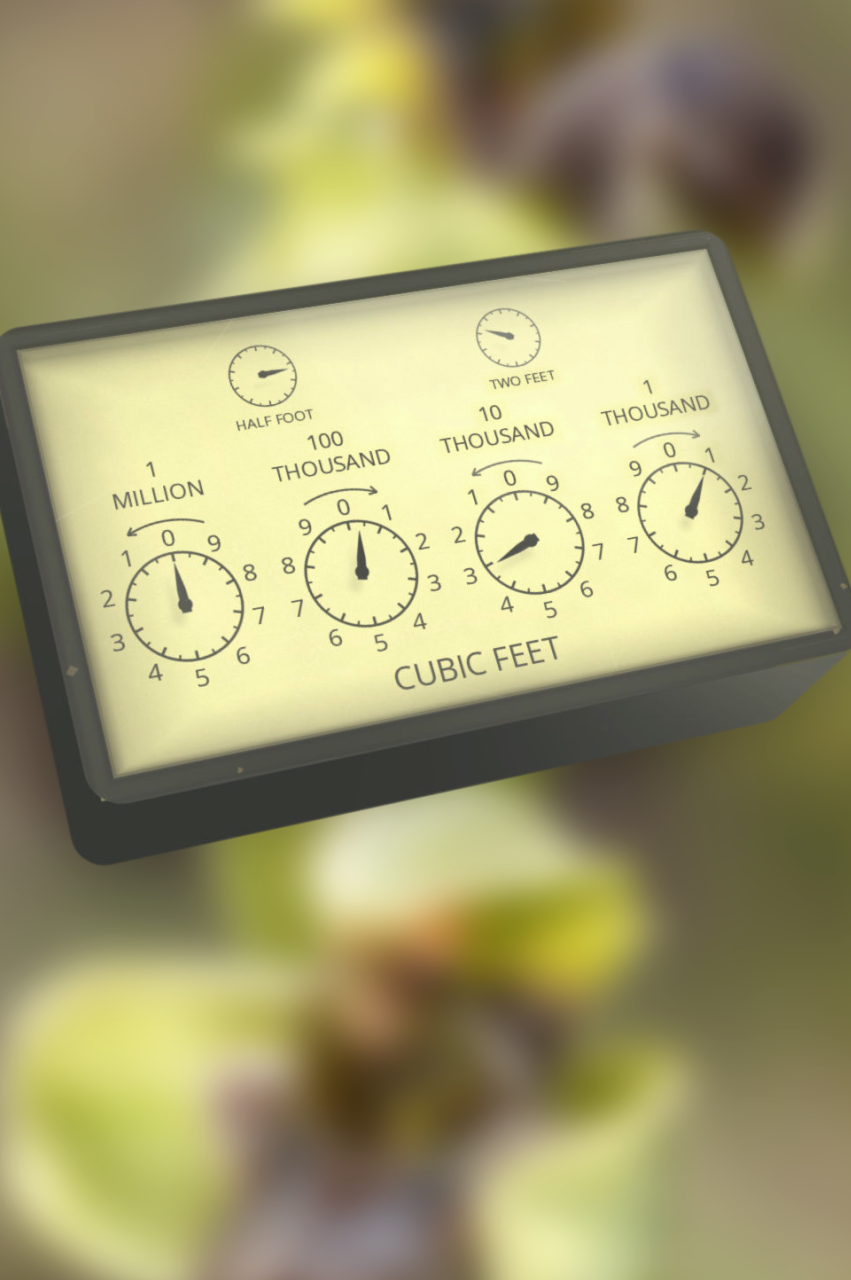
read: 3100 ft³
